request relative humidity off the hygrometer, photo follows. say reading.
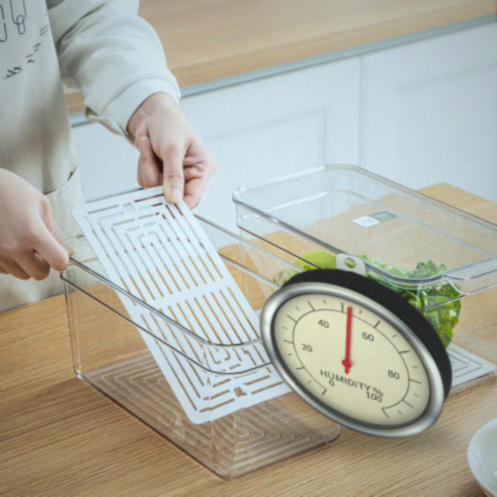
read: 52.5 %
